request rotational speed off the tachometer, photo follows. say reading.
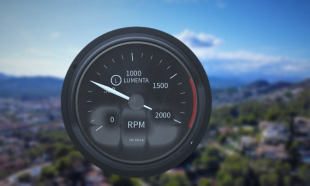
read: 500 rpm
